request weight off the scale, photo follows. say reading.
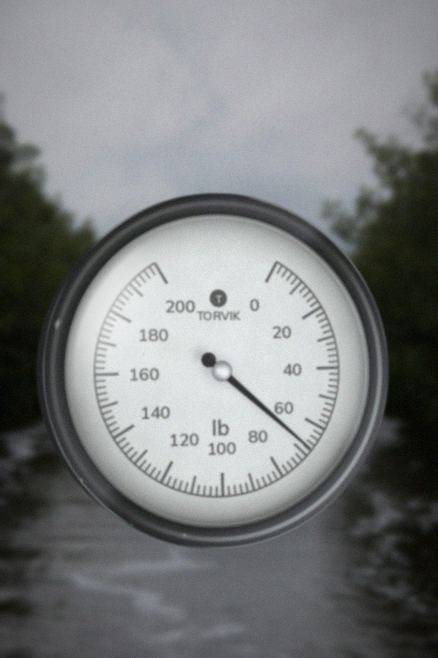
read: 68 lb
